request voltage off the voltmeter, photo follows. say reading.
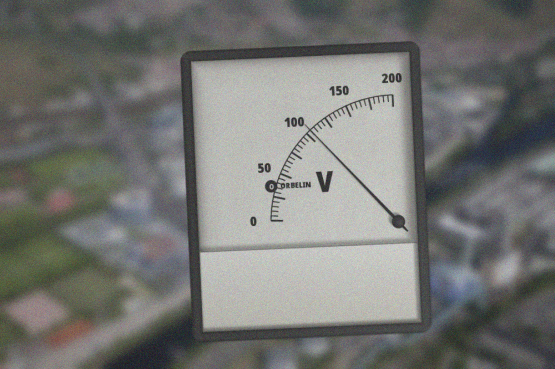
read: 105 V
